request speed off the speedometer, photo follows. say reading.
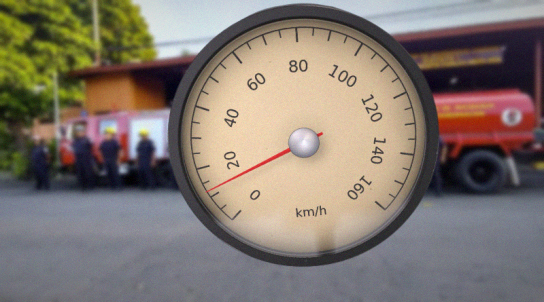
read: 12.5 km/h
